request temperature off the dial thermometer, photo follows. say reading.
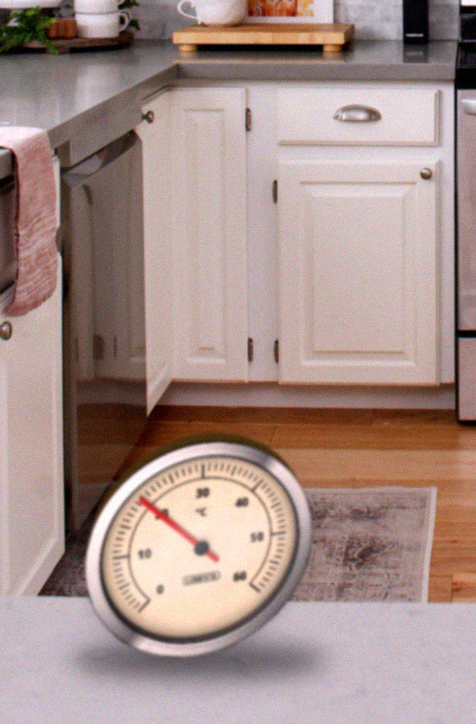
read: 20 °C
